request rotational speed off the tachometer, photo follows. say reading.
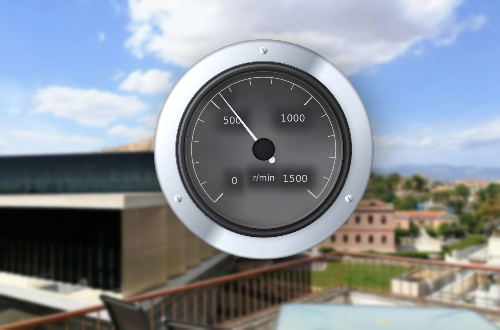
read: 550 rpm
